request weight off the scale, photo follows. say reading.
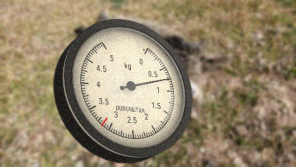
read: 0.75 kg
